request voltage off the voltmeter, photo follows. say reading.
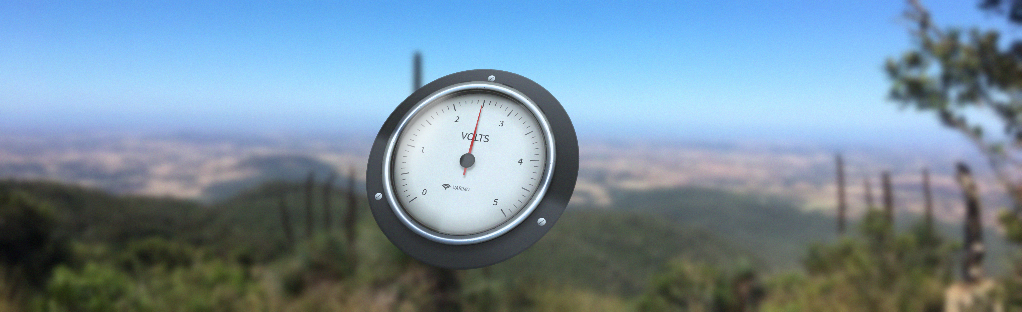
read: 2.5 V
